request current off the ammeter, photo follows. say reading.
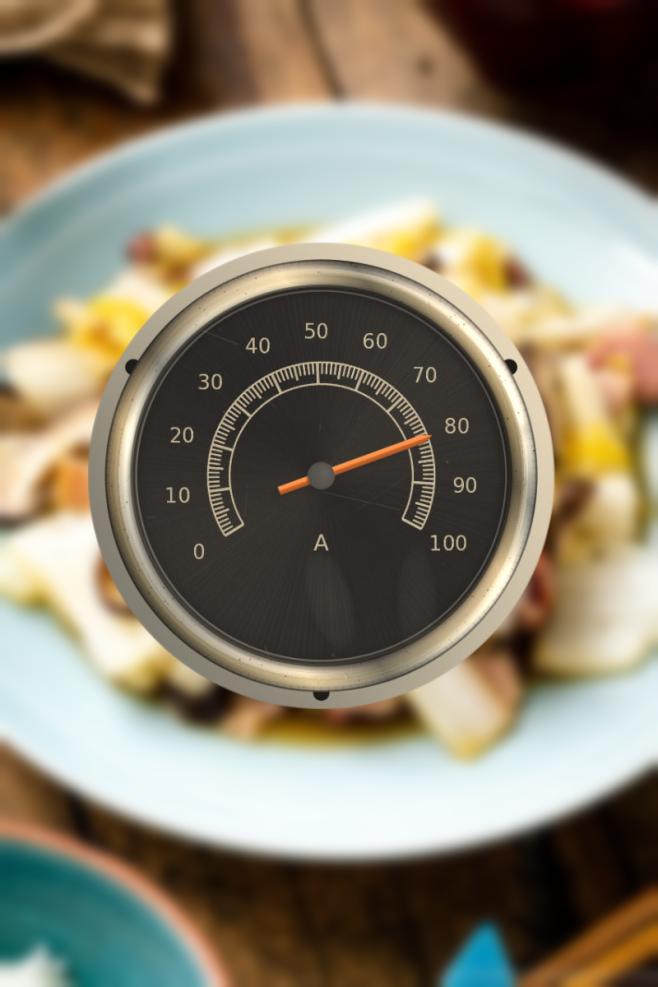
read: 80 A
